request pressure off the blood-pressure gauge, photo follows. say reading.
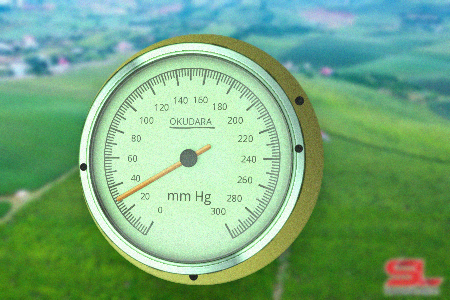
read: 30 mmHg
